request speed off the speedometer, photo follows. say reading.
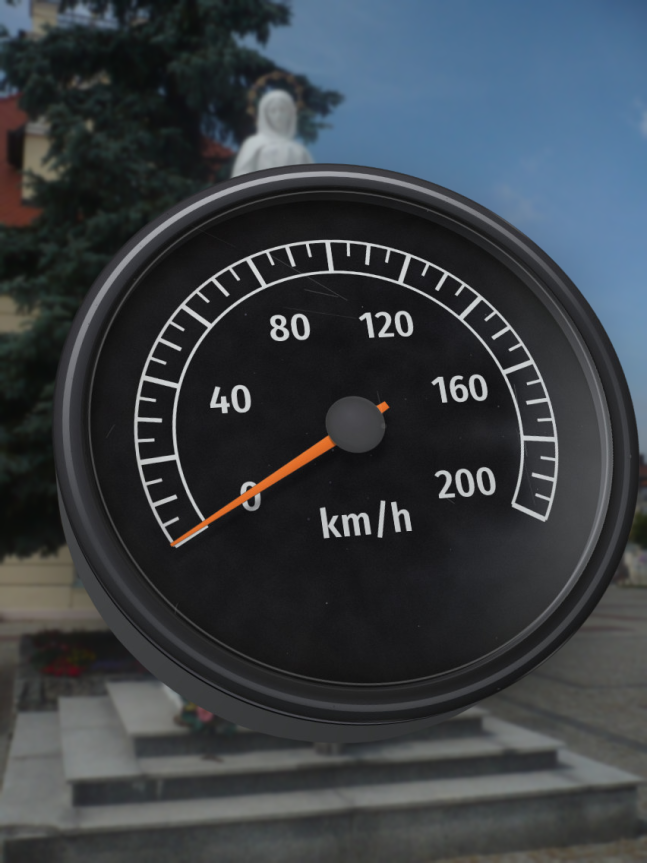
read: 0 km/h
